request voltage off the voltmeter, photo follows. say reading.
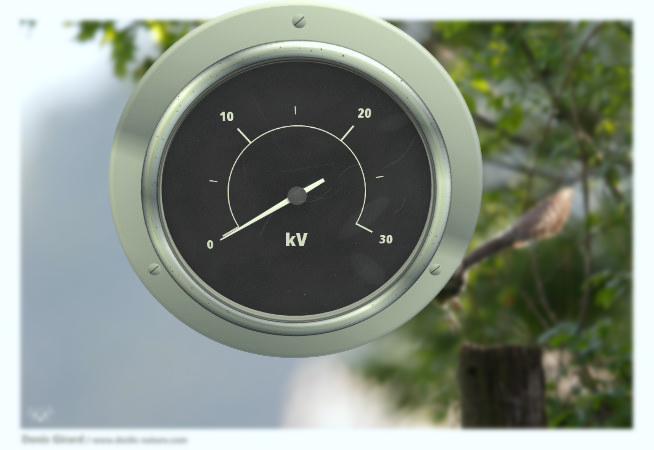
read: 0 kV
